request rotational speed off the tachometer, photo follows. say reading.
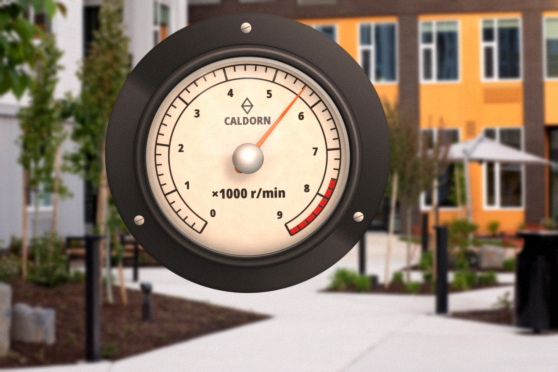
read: 5600 rpm
